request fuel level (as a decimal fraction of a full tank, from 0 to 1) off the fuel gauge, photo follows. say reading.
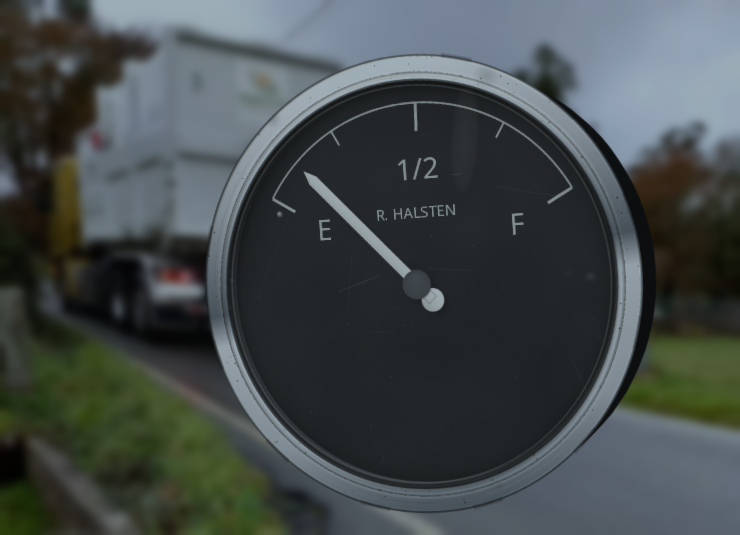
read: 0.125
